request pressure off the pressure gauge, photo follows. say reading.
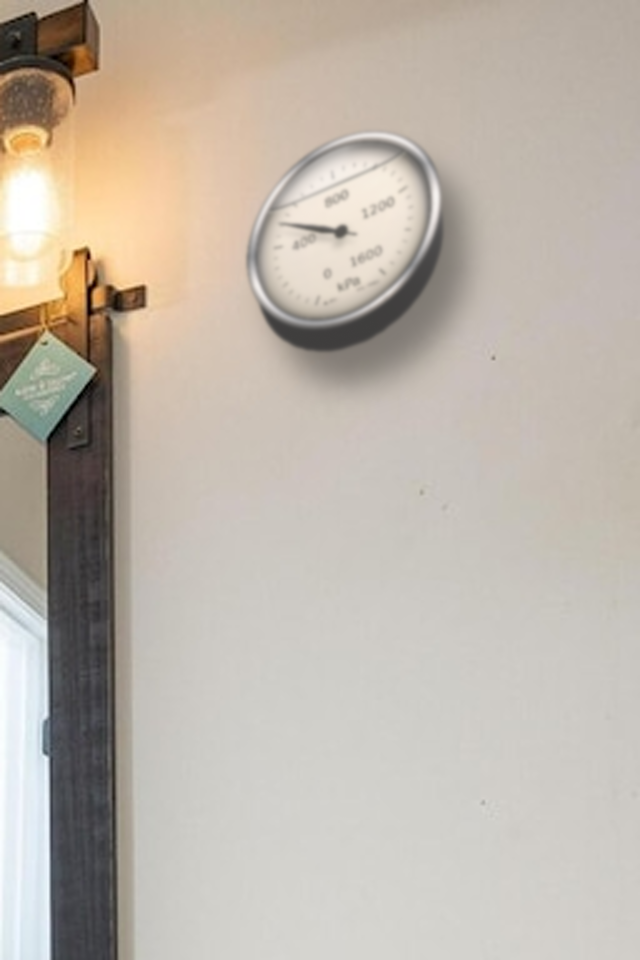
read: 500 kPa
